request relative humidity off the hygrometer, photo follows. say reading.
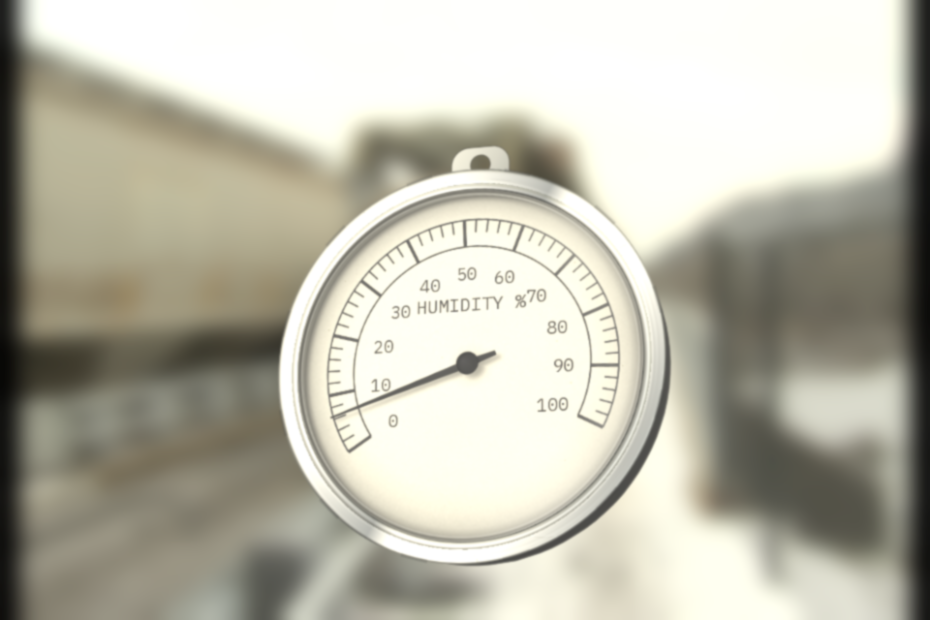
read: 6 %
